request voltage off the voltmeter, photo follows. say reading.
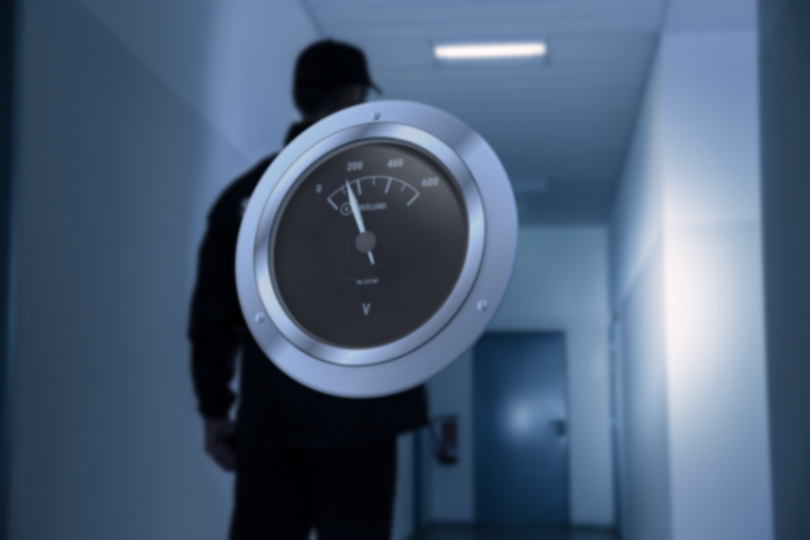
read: 150 V
